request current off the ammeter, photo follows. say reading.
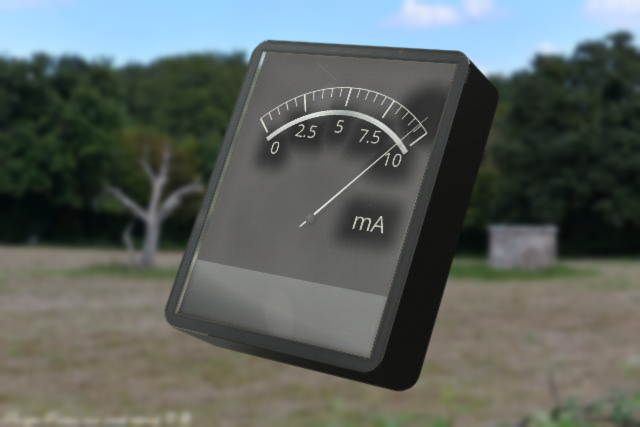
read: 9.5 mA
